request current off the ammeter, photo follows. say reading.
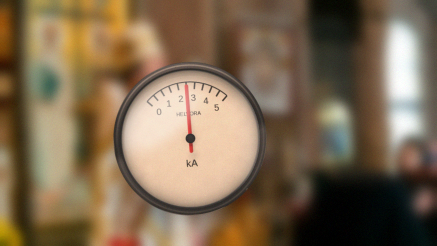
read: 2.5 kA
